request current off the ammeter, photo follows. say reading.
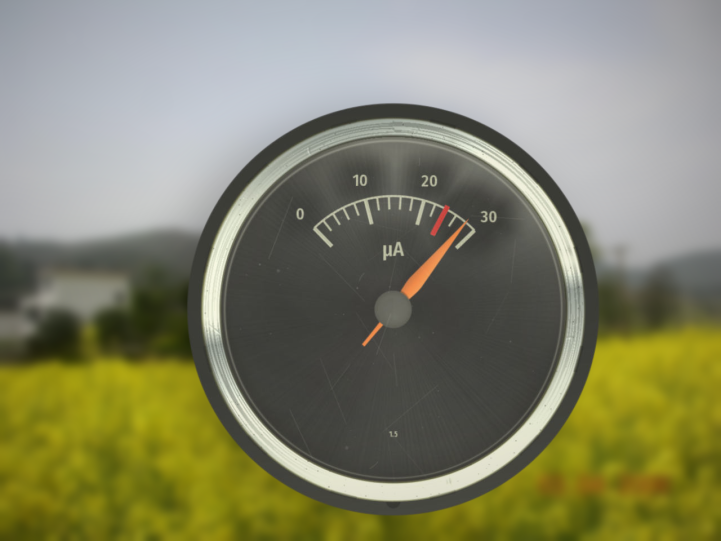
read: 28 µA
